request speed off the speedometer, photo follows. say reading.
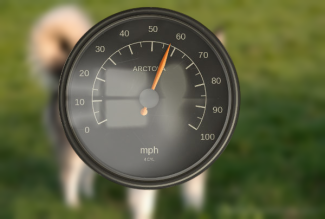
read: 57.5 mph
